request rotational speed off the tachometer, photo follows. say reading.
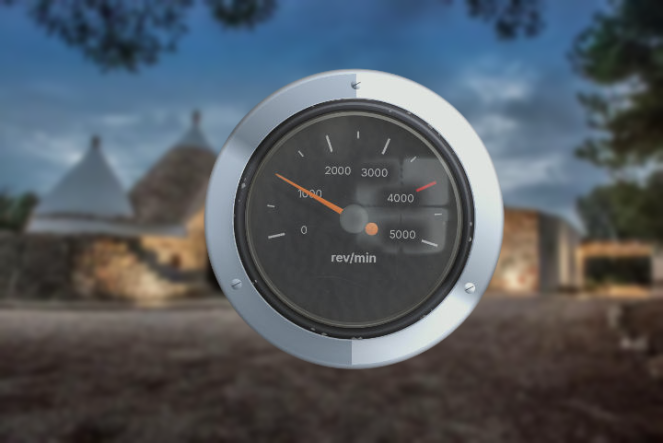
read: 1000 rpm
